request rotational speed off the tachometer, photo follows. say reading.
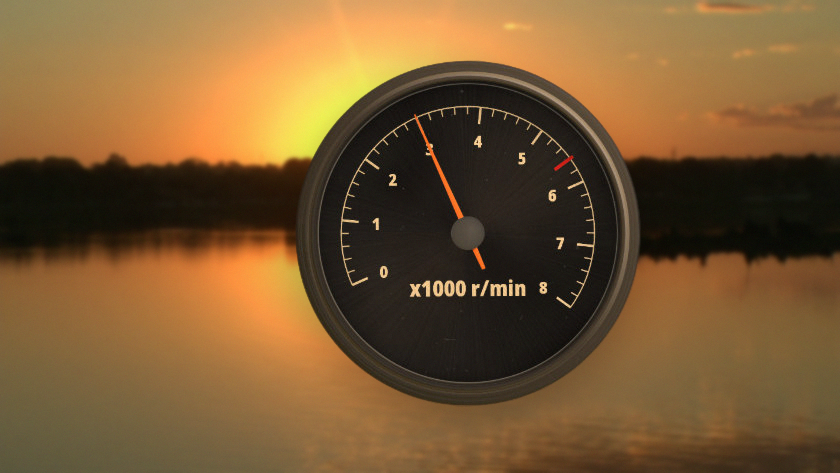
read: 3000 rpm
